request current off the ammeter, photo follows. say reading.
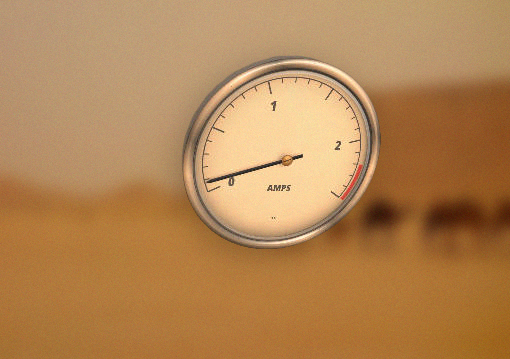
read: 0.1 A
